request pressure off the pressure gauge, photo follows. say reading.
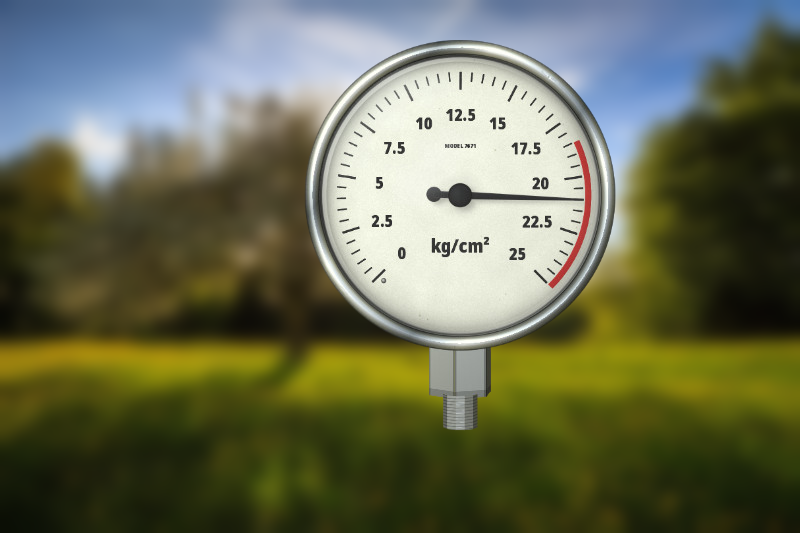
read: 21 kg/cm²
